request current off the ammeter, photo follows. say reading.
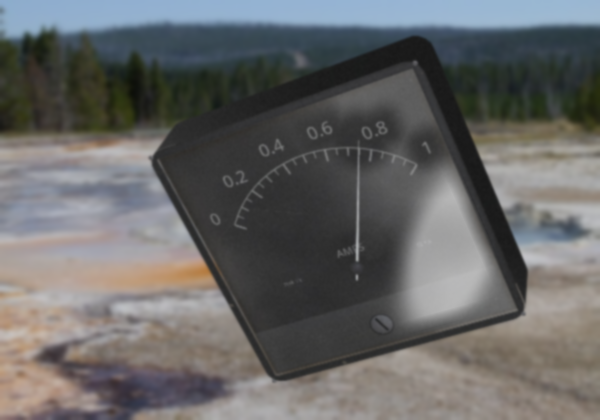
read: 0.75 A
